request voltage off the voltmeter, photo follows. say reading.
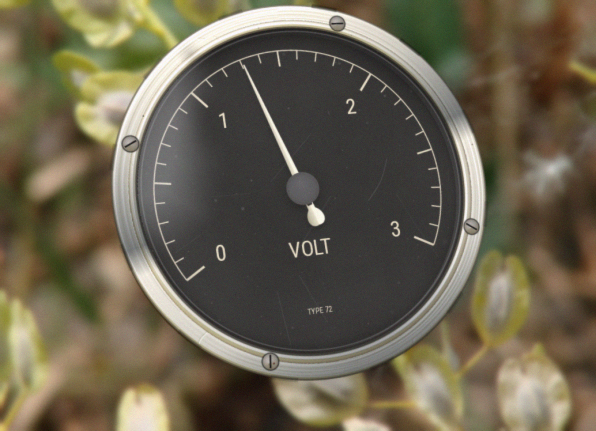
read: 1.3 V
